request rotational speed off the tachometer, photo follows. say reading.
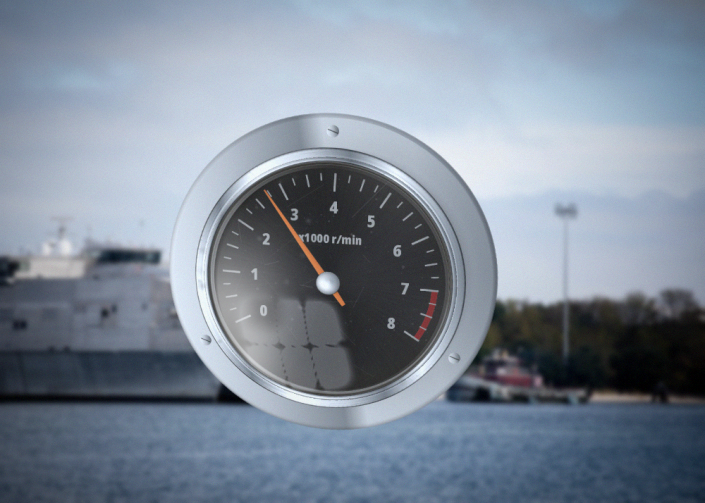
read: 2750 rpm
